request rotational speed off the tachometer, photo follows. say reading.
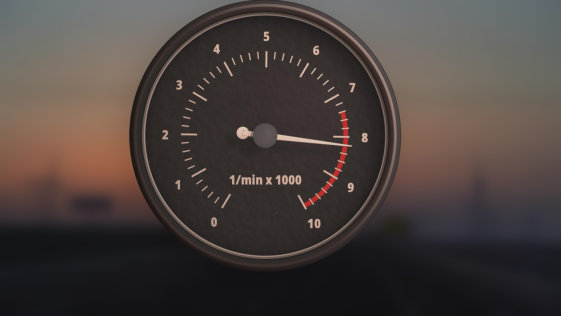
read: 8200 rpm
